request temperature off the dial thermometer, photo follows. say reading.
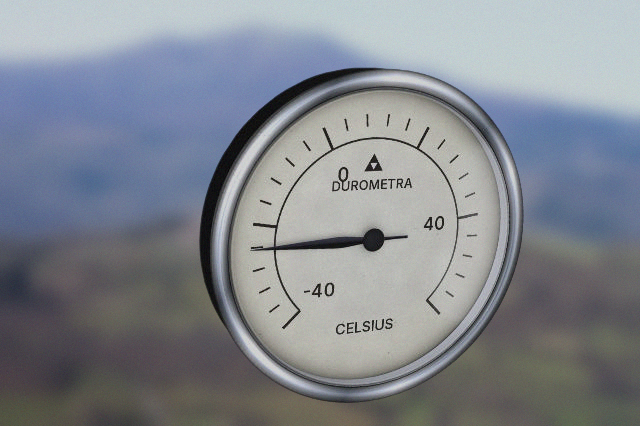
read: -24 °C
